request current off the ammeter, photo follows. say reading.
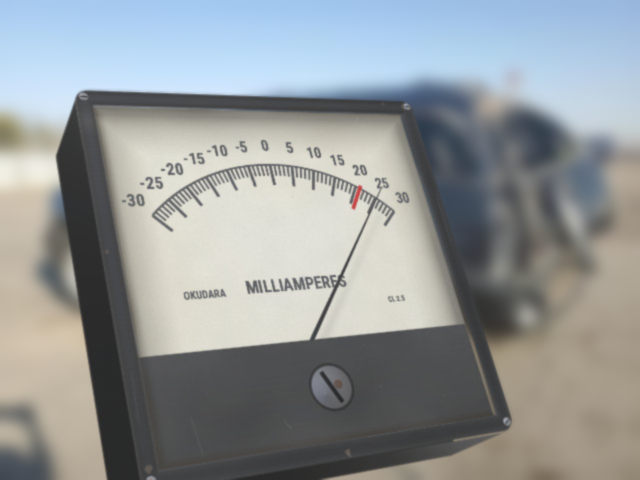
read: 25 mA
